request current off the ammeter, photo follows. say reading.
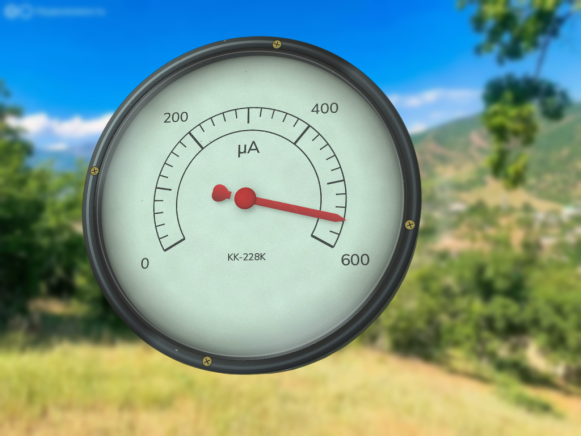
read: 560 µA
